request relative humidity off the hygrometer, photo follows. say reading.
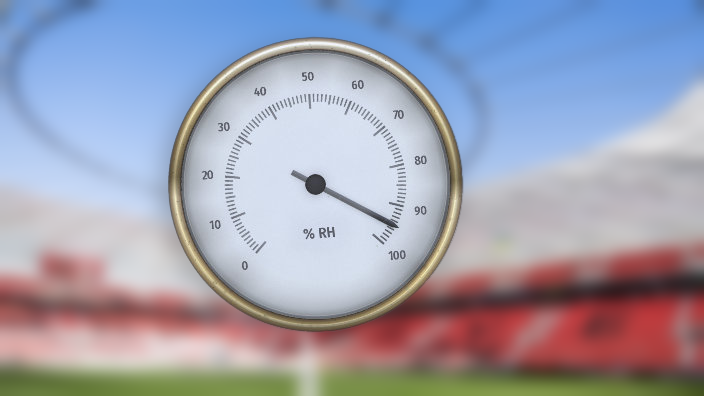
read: 95 %
